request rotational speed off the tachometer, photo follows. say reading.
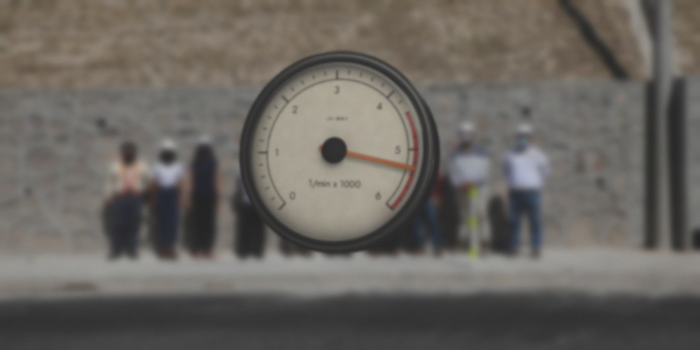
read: 5300 rpm
